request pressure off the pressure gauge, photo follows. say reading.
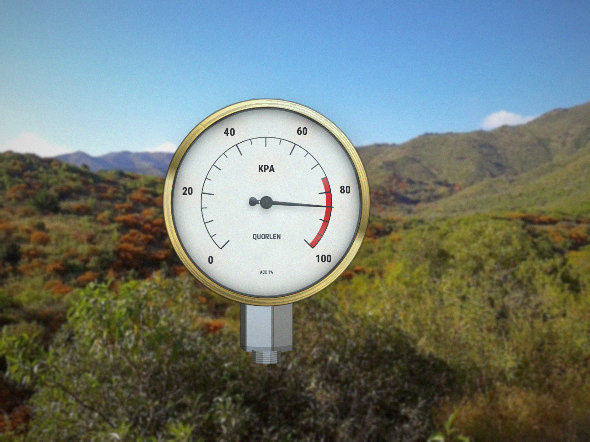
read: 85 kPa
